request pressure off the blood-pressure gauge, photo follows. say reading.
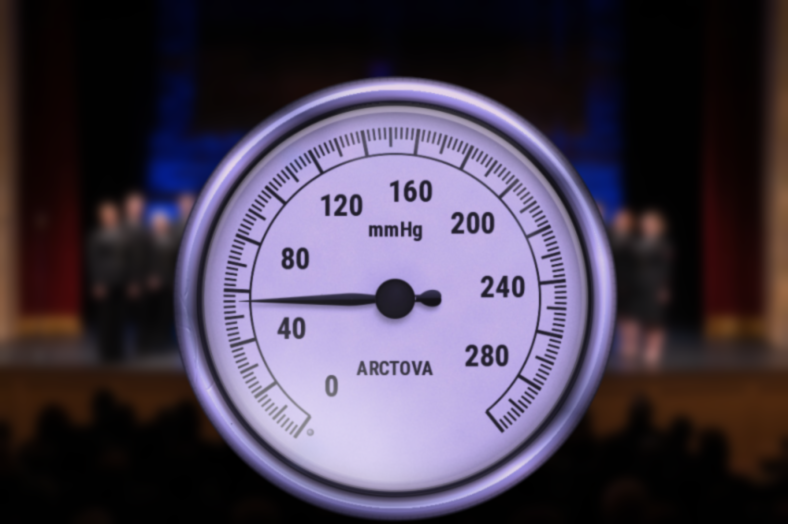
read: 56 mmHg
